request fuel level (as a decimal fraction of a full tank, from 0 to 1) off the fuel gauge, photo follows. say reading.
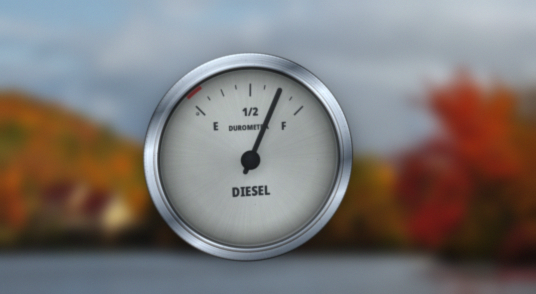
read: 0.75
